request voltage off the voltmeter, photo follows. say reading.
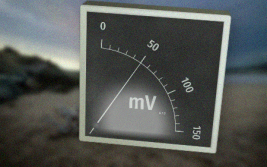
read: 50 mV
